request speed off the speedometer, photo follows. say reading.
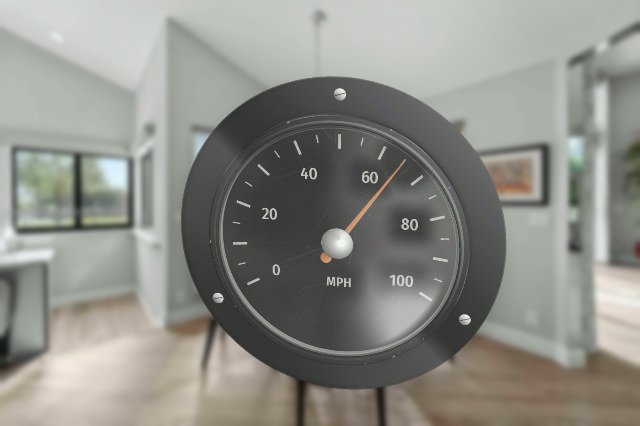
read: 65 mph
